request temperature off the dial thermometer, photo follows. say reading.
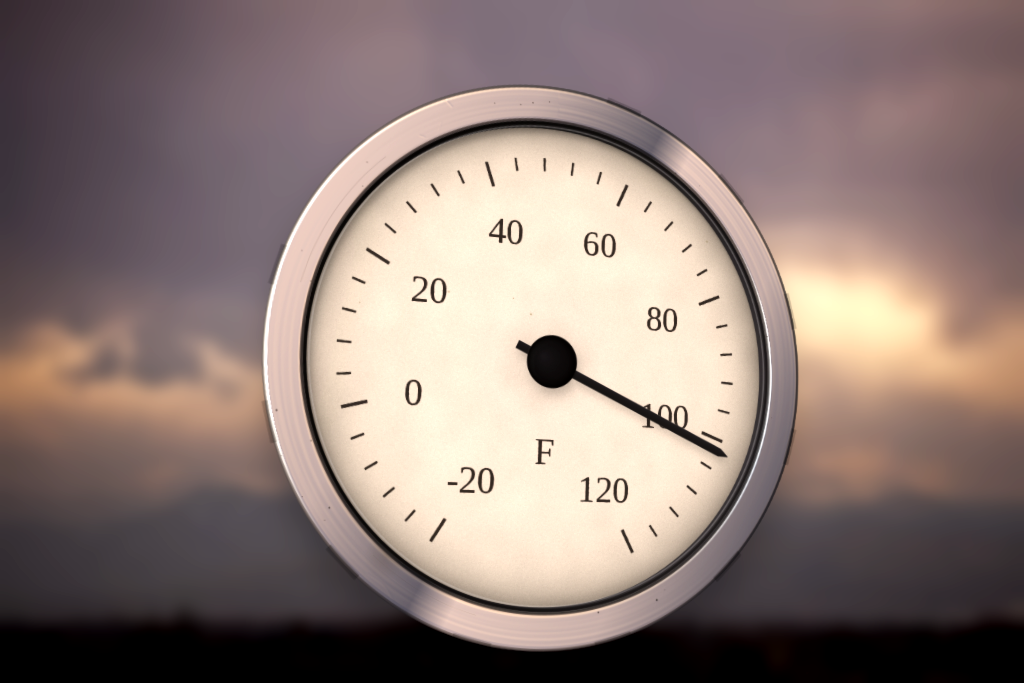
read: 102 °F
